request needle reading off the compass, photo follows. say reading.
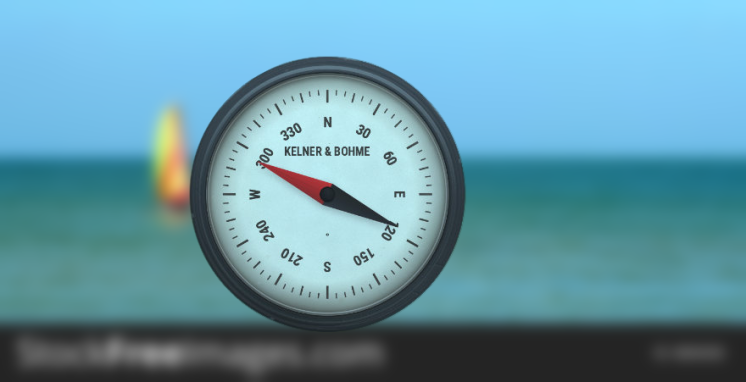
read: 295 °
